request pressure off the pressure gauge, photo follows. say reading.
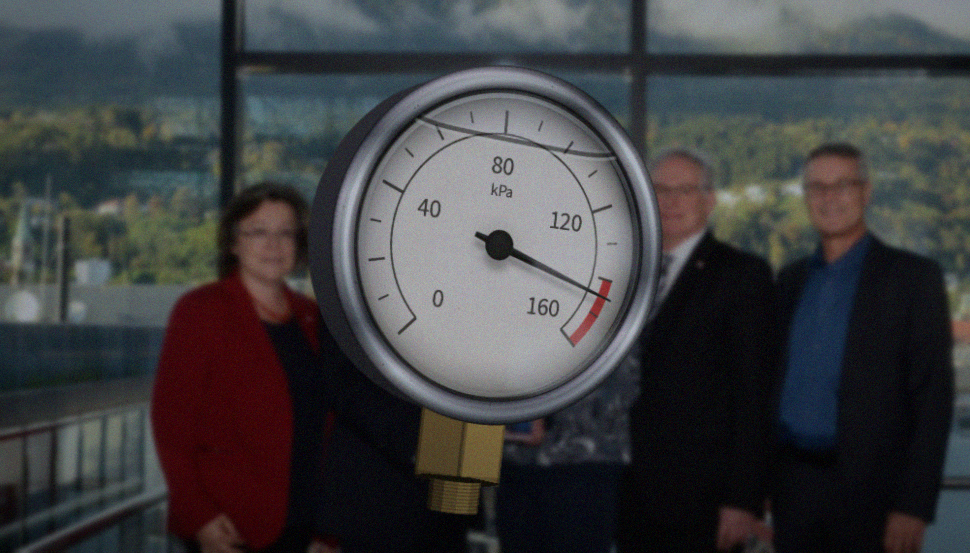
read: 145 kPa
